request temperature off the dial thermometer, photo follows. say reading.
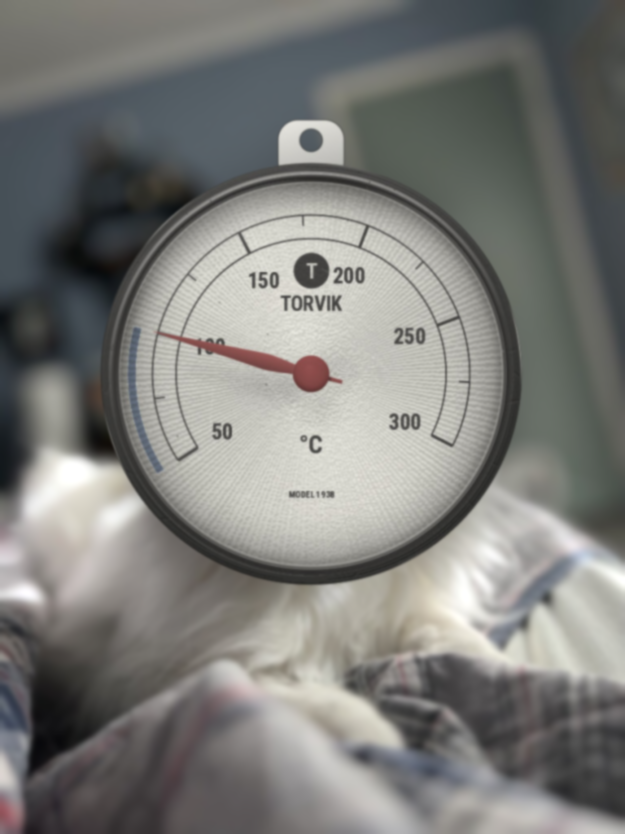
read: 100 °C
